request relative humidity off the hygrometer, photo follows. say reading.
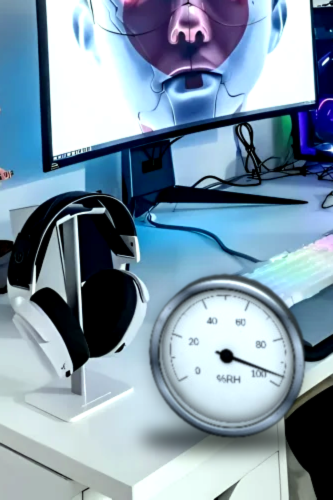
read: 95 %
